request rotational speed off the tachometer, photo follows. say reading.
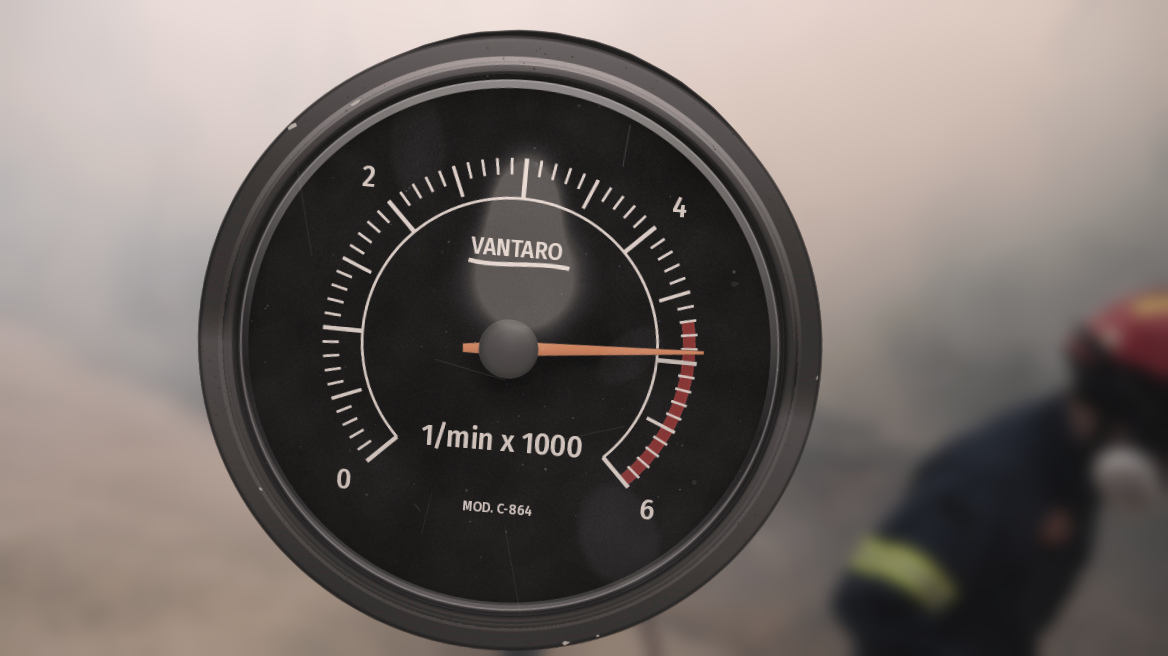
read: 4900 rpm
